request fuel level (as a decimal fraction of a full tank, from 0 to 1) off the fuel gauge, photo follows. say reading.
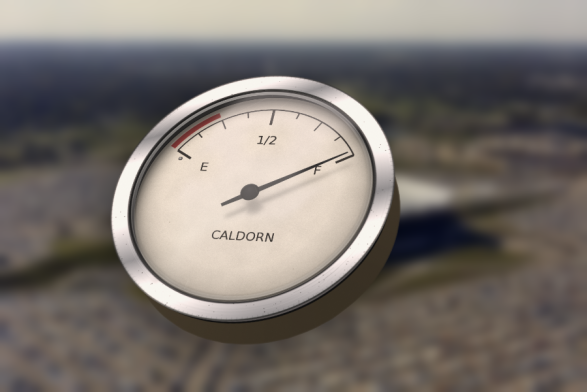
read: 1
